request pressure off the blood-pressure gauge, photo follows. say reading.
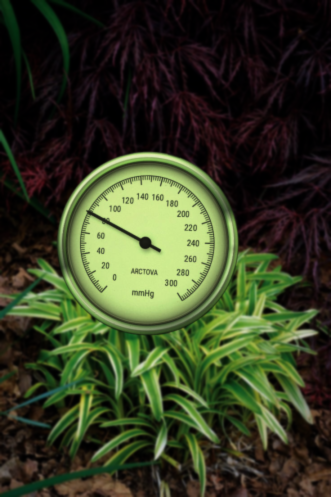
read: 80 mmHg
